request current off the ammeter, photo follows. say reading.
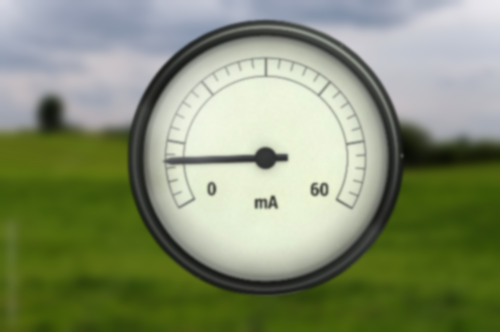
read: 7 mA
